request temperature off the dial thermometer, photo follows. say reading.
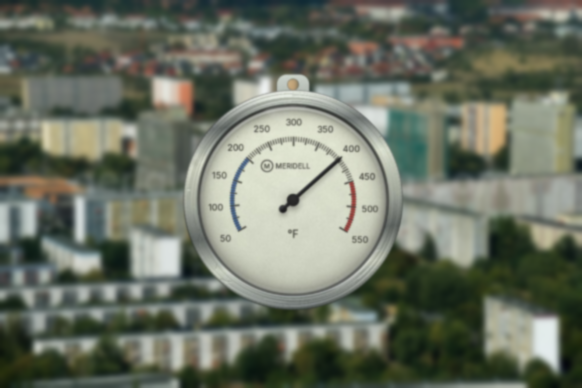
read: 400 °F
